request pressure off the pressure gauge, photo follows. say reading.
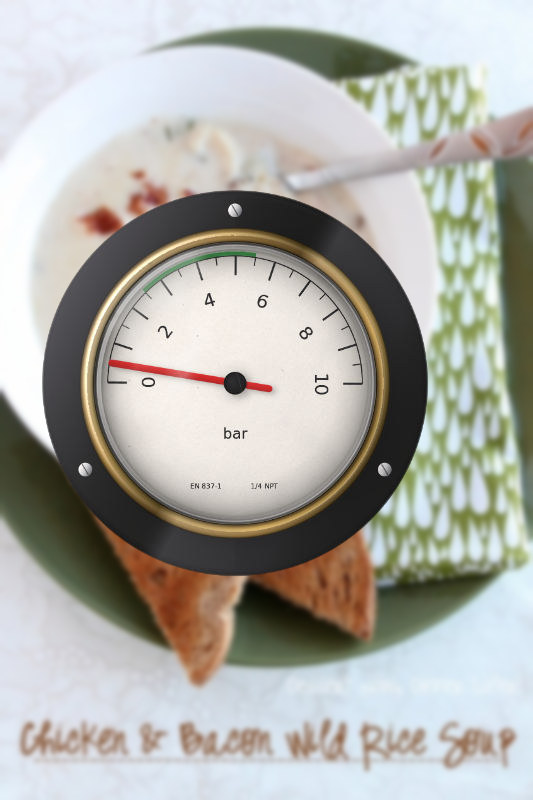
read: 0.5 bar
